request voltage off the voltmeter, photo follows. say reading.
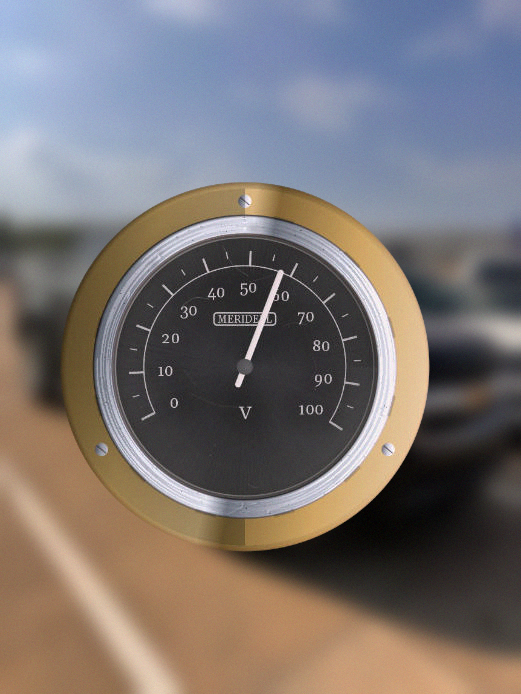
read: 57.5 V
